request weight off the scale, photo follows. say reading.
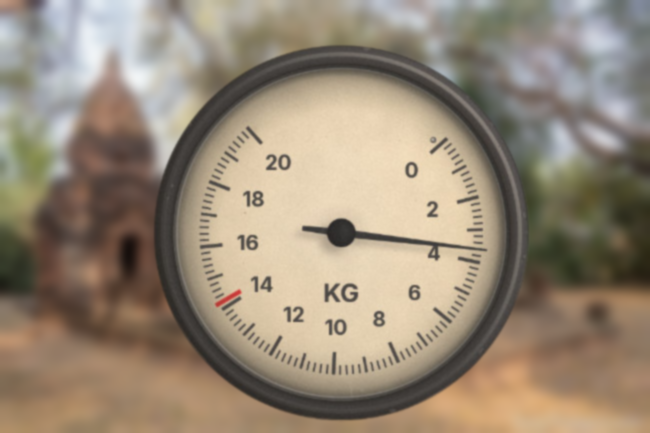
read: 3.6 kg
